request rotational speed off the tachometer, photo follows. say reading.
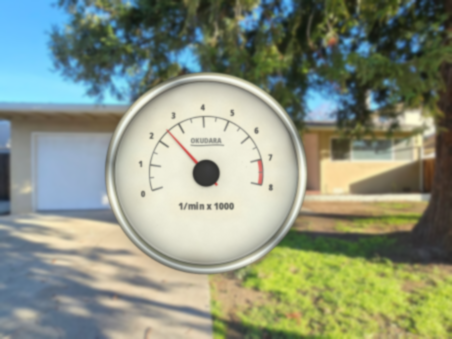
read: 2500 rpm
